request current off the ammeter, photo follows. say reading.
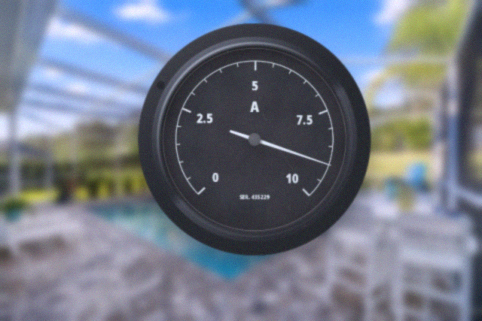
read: 9 A
